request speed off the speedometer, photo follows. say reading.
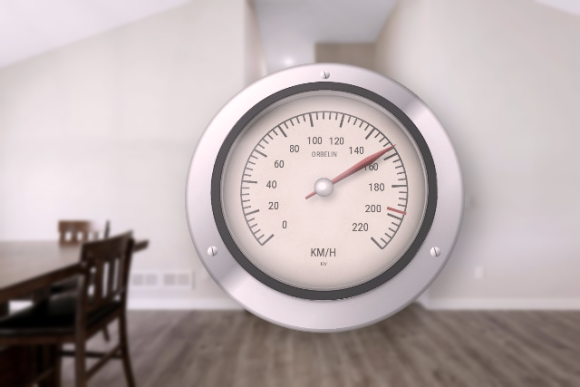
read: 156 km/h
